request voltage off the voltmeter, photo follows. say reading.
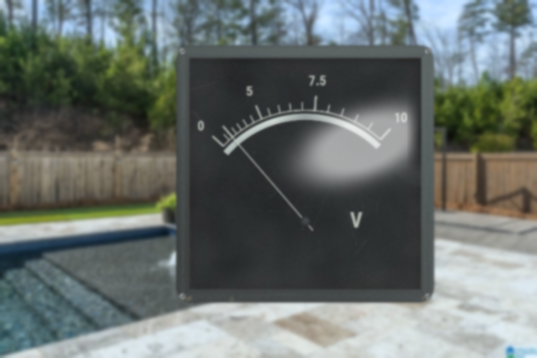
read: 2.5 V
